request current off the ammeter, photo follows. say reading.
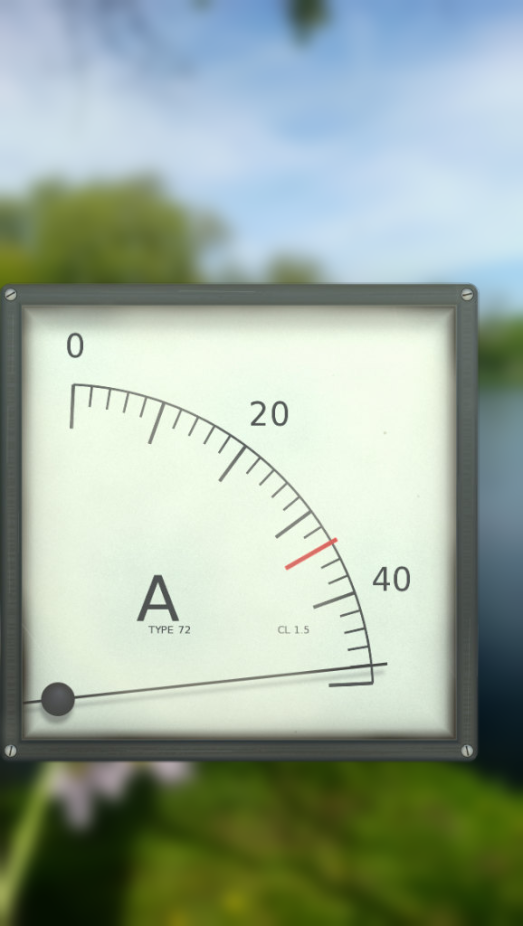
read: 48 A
